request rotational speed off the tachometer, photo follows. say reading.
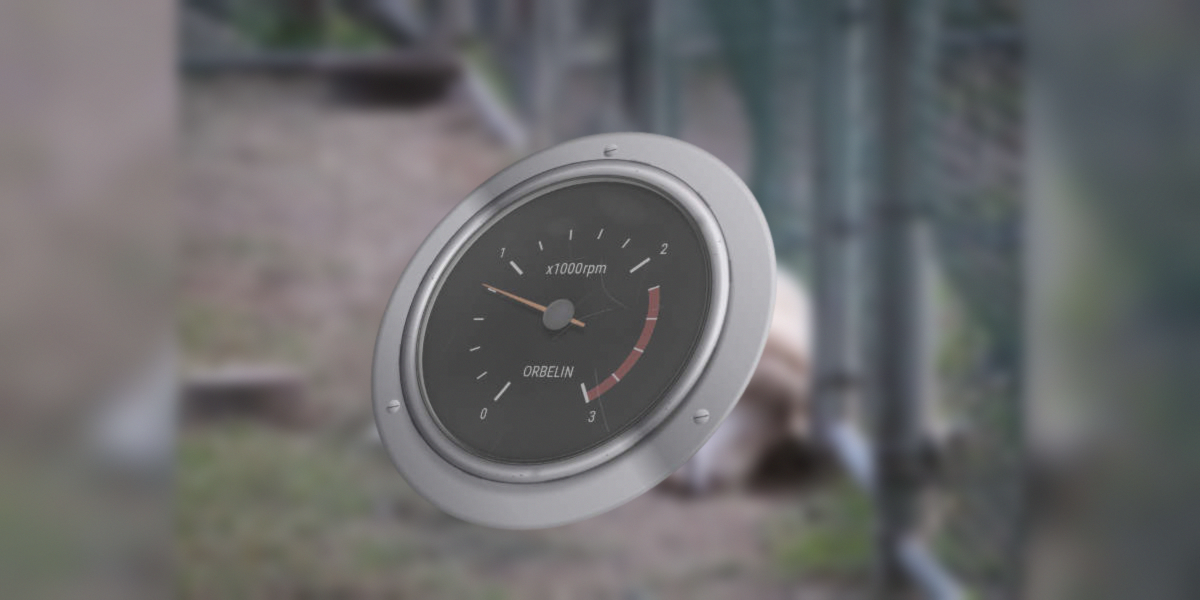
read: 800 rpm
